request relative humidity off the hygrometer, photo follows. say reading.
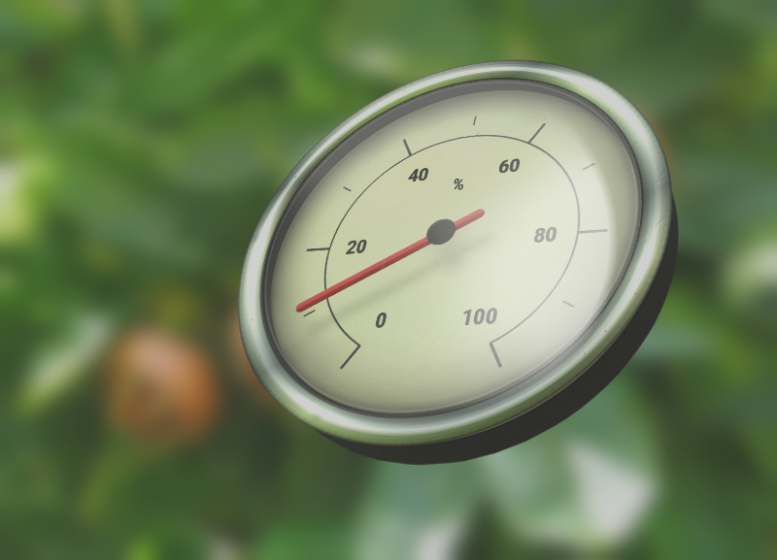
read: 10 %
